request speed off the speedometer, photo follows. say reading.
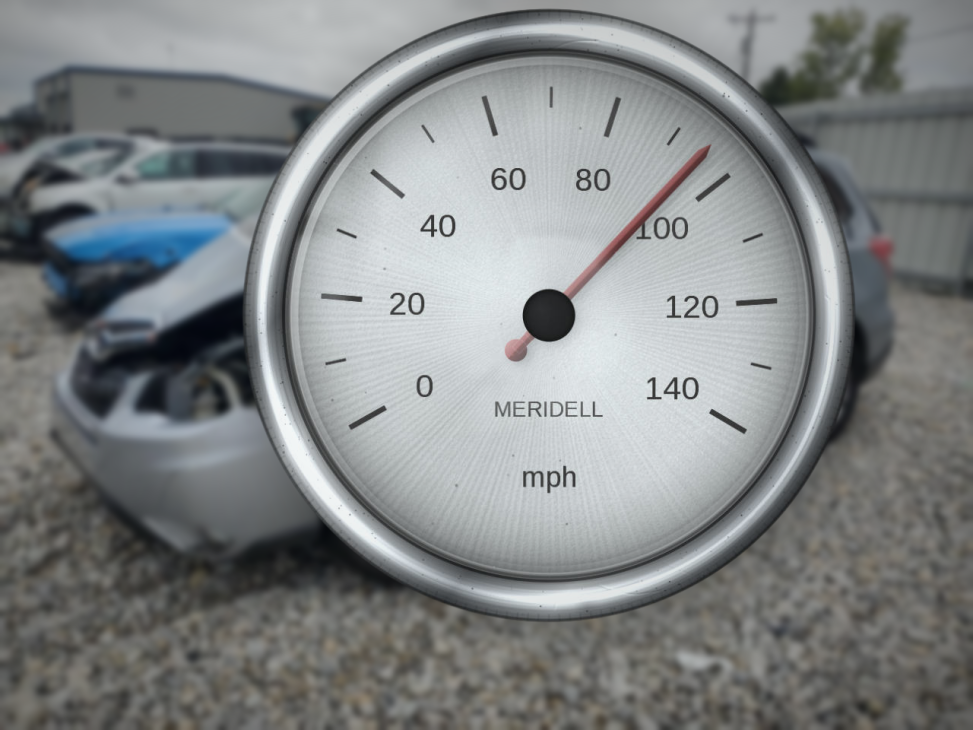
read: 95 mph
